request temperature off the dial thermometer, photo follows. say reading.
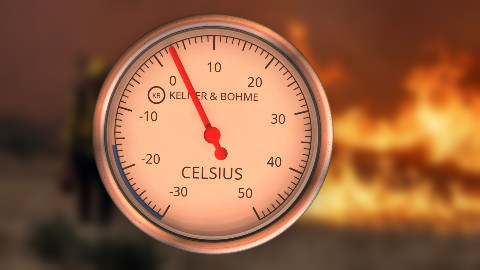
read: 3 °C
